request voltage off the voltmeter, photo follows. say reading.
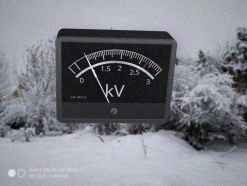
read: 1 kV
